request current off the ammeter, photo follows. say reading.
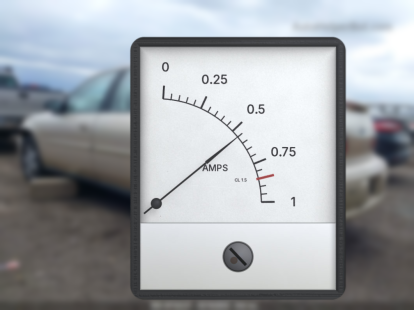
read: 0.55 A
